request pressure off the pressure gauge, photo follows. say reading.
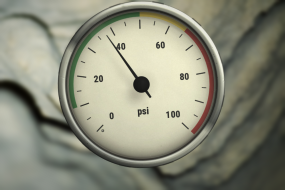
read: 37.5 psi
